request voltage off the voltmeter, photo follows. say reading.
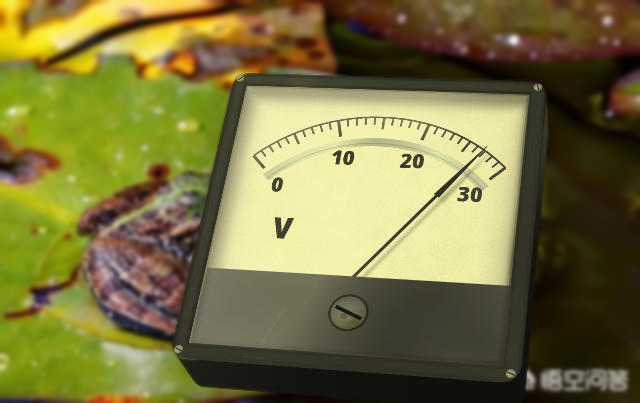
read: 27 V
